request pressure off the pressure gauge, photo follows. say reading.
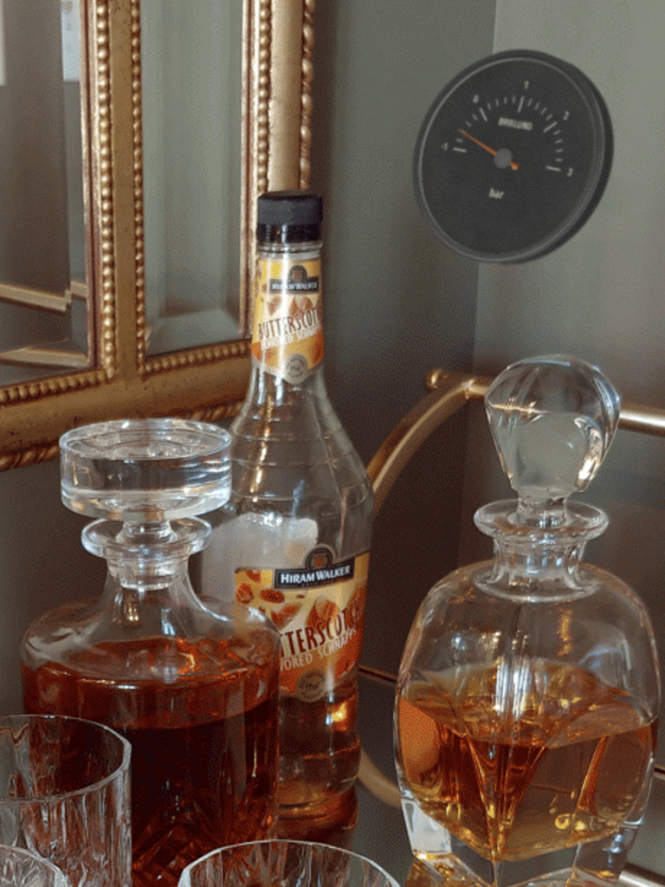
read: -0.6 bar
